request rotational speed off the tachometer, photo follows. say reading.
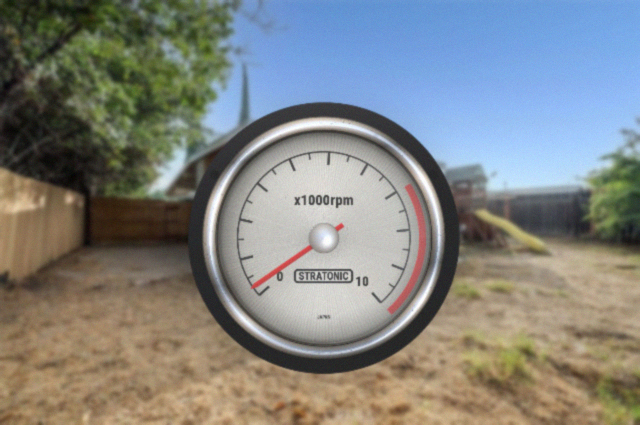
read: 250 rpm
